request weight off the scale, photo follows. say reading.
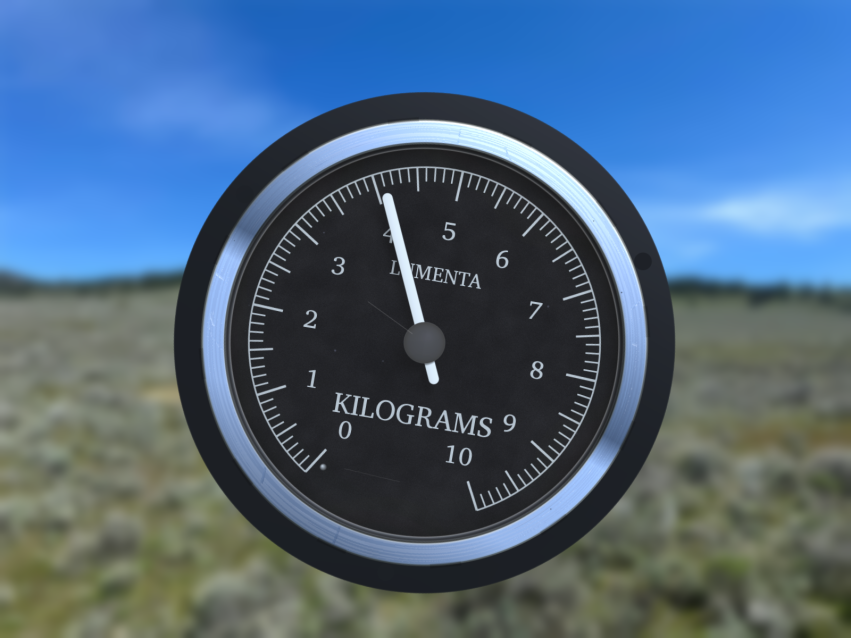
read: 4.1 kg
